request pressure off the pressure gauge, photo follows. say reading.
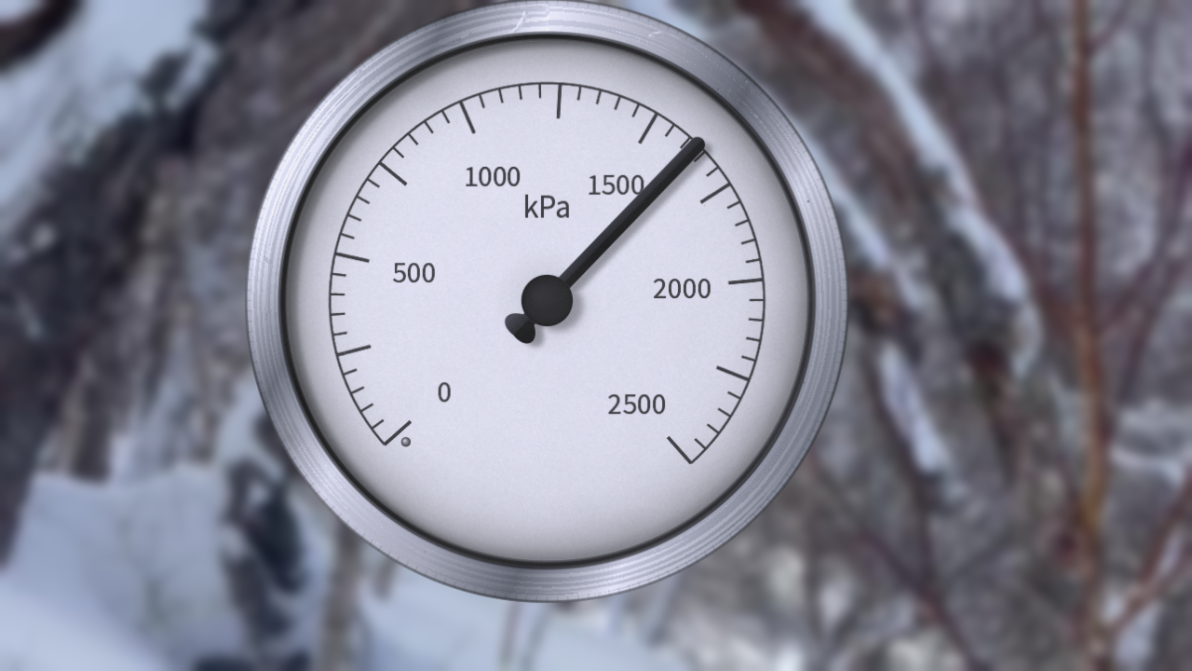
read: 1625 kPa
